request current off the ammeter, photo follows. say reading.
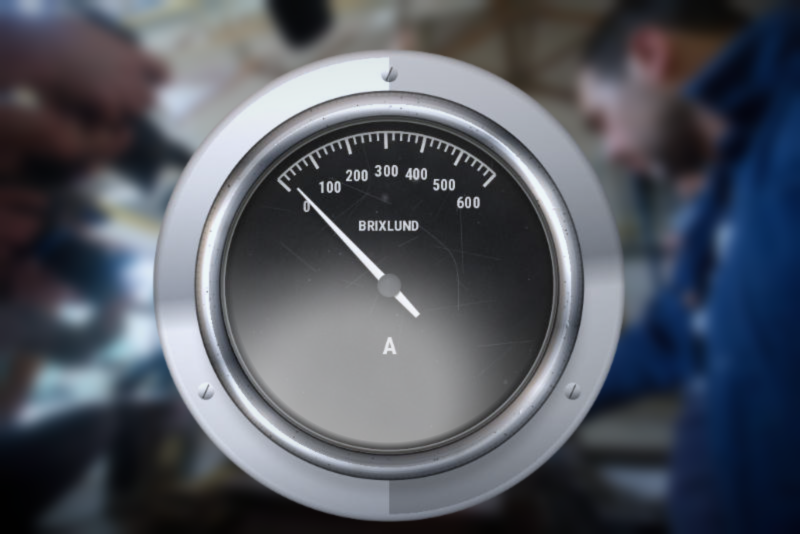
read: 20 A
